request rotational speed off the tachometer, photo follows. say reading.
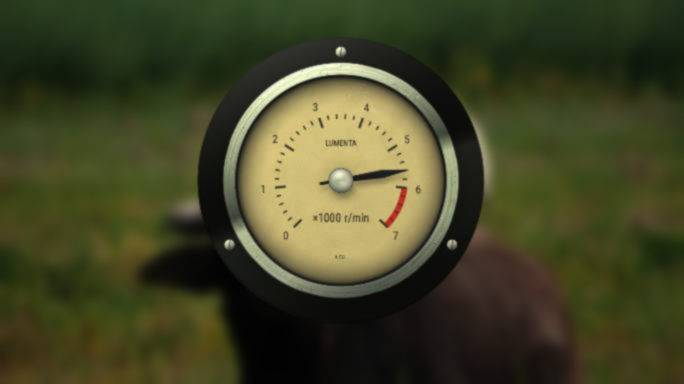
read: 5600 rpm
